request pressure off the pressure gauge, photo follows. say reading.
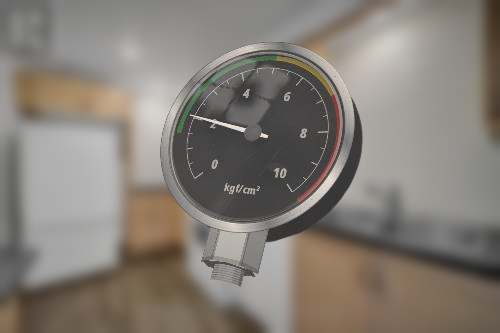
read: 2 kg/cm²
